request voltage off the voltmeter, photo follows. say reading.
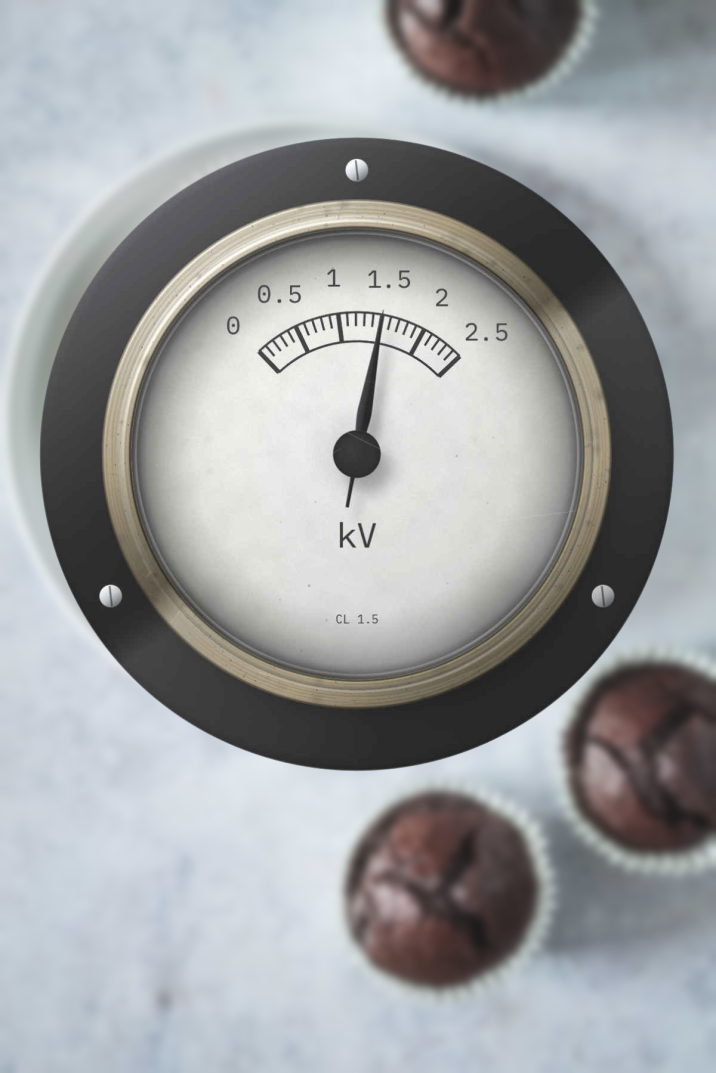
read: 1.5 kV
